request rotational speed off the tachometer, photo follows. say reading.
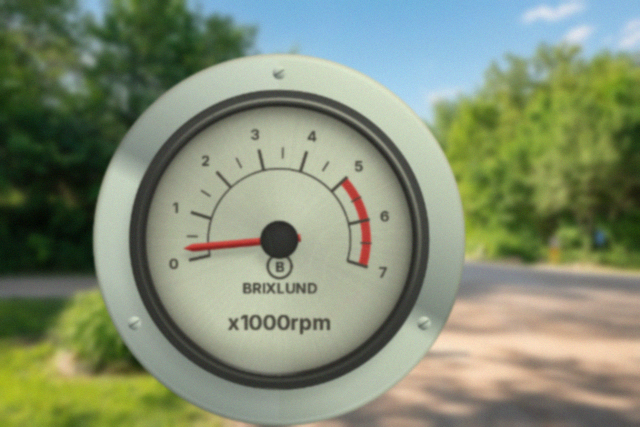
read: 250 rpm
